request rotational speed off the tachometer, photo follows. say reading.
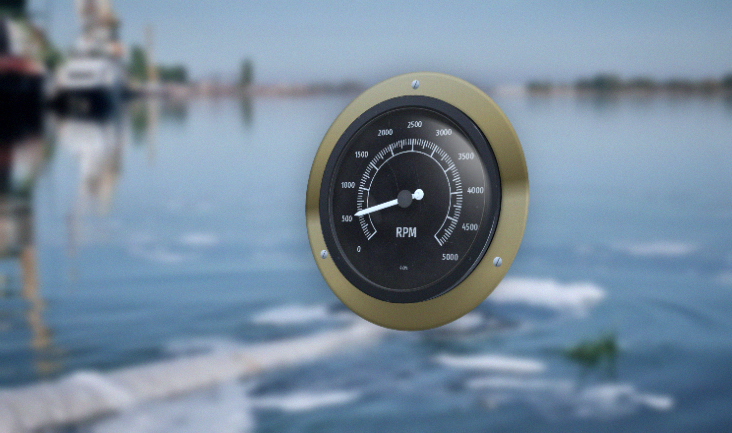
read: 500 rpm
